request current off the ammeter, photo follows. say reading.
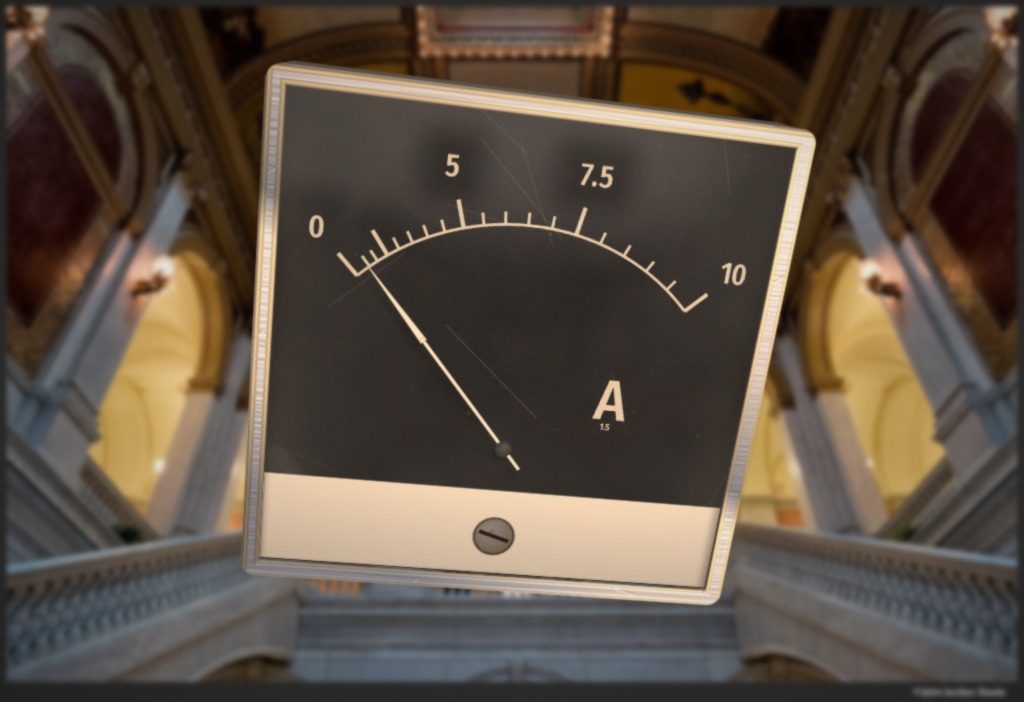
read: 1.5 A
